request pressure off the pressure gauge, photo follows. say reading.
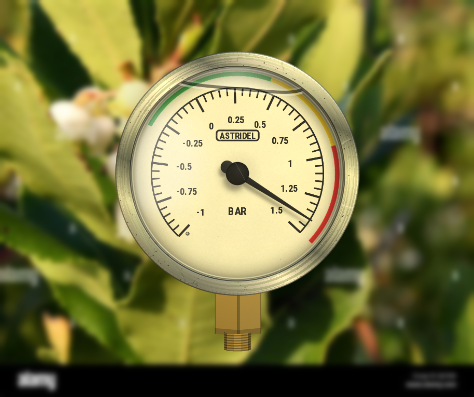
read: 1.4 bar
